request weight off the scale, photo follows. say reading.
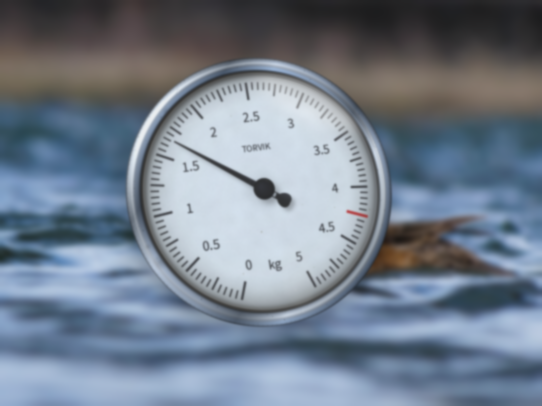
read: 1.65 kg
